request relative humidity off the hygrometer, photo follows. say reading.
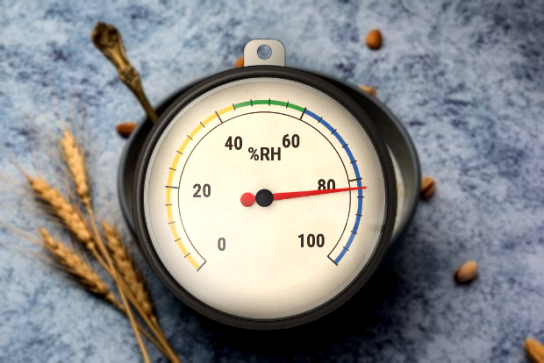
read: 82 %
